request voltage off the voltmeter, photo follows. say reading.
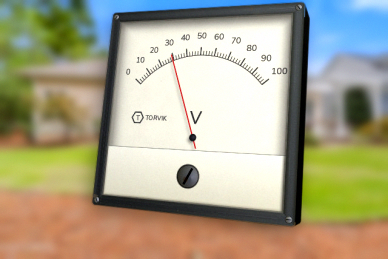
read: 30 V
